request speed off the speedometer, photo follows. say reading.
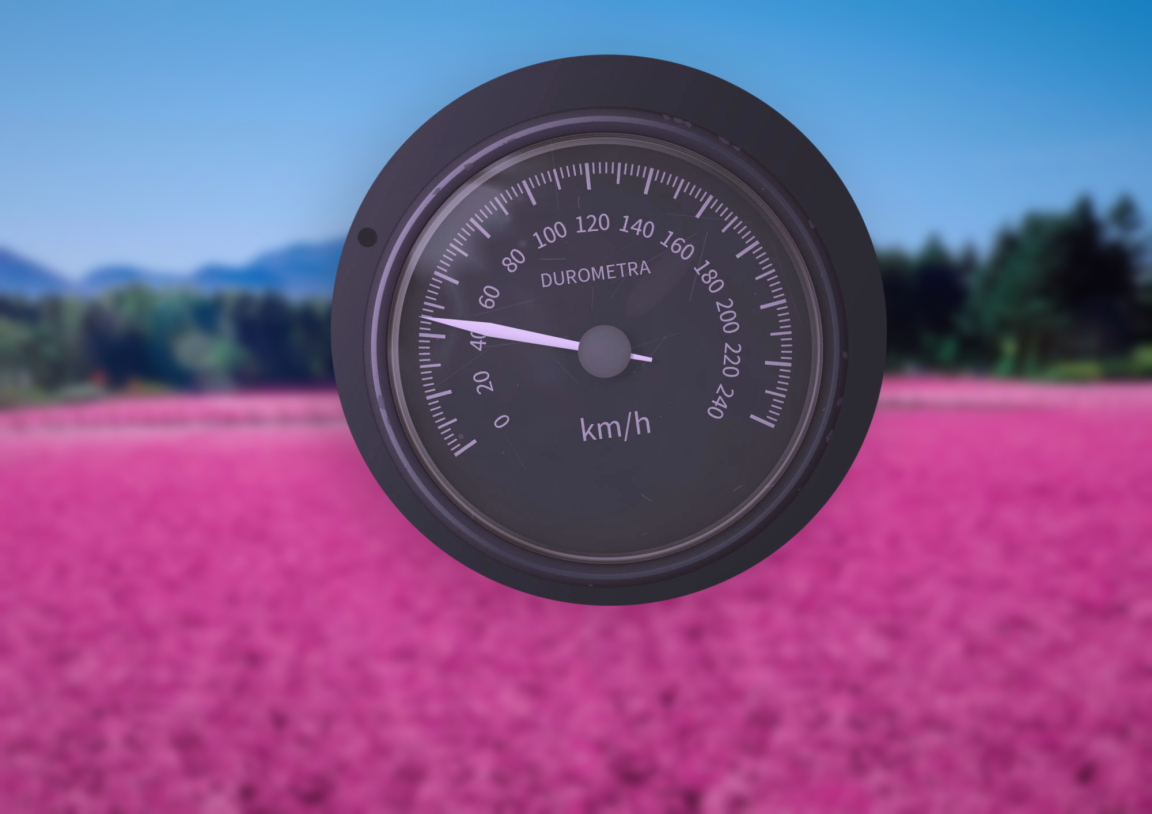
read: 46 km/h
